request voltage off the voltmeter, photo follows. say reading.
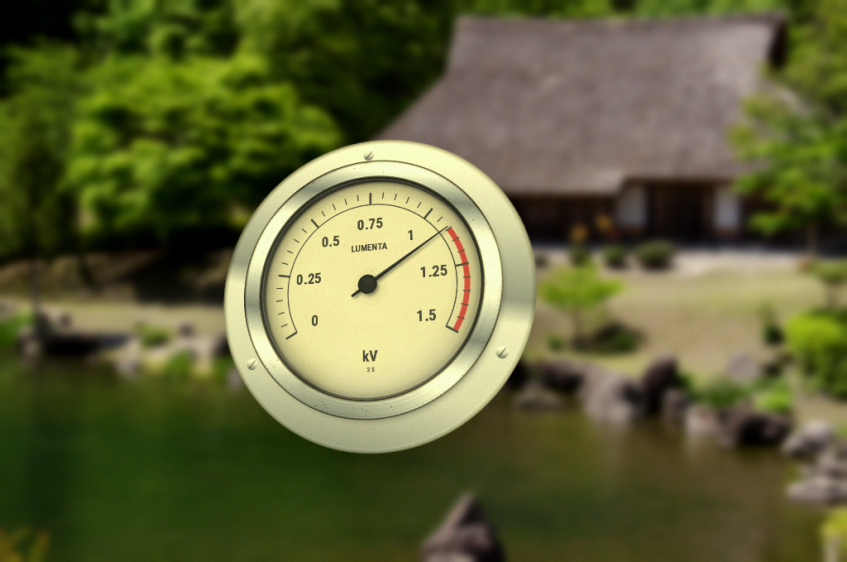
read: 1.1 kV
